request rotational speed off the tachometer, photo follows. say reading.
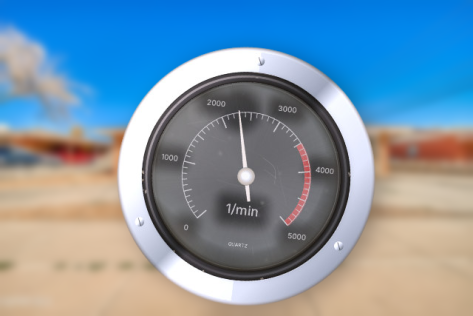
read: 2300 rpm
